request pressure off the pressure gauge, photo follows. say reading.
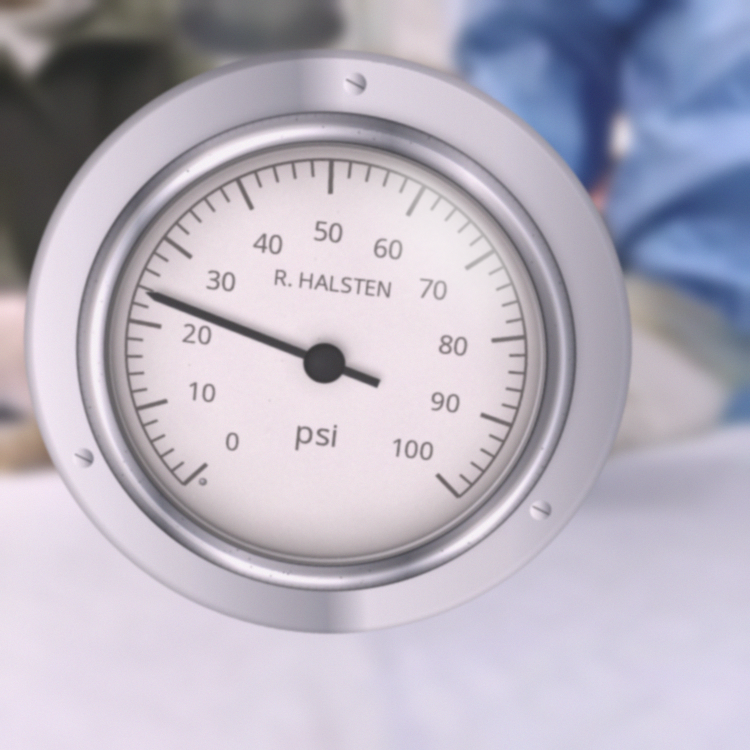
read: 24 psi
